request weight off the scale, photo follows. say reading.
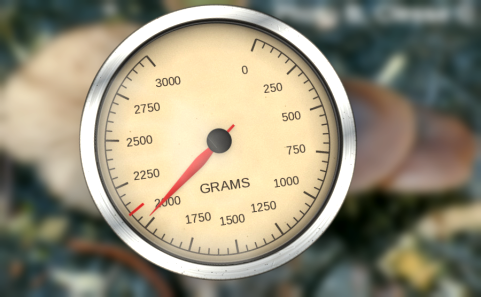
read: 2025 g
